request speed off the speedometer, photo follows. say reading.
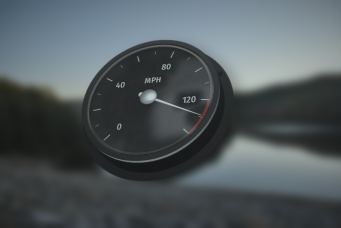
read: 130 mph
